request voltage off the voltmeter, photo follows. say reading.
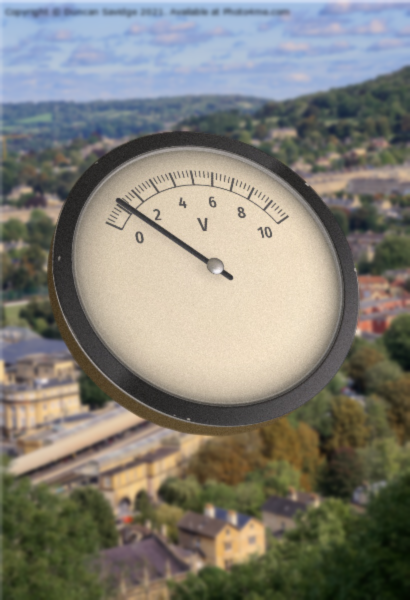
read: 1 V
